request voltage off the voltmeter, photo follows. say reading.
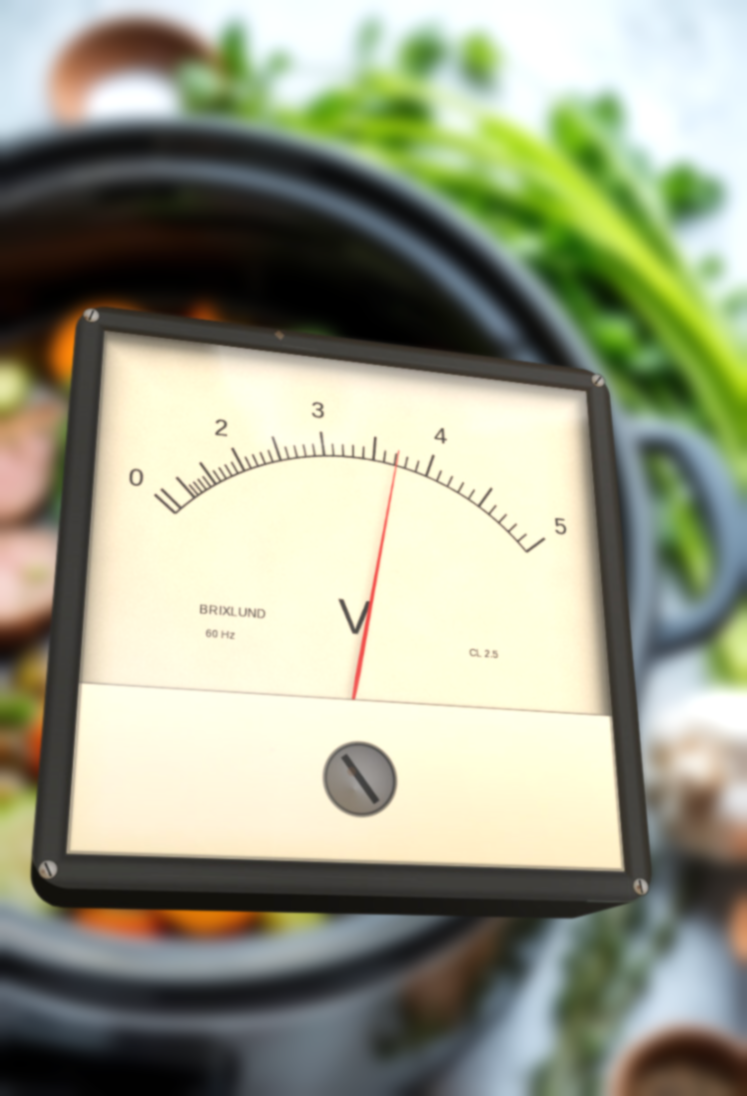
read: 3.7 V
